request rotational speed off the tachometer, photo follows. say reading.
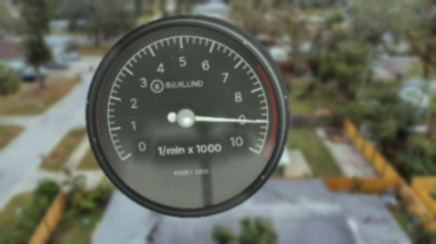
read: 9000 rpm
